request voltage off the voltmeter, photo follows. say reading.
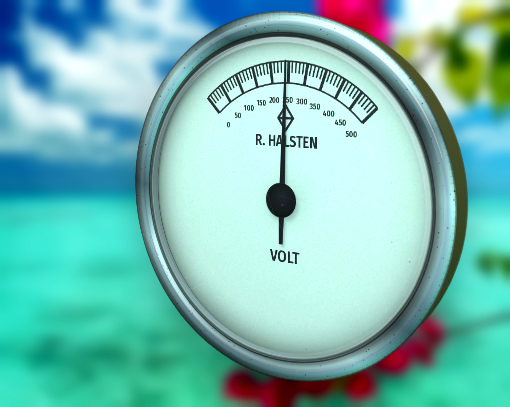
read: 250 V
